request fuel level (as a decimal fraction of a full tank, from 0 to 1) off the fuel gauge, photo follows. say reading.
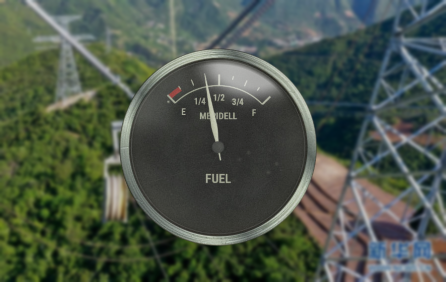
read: 0.375
